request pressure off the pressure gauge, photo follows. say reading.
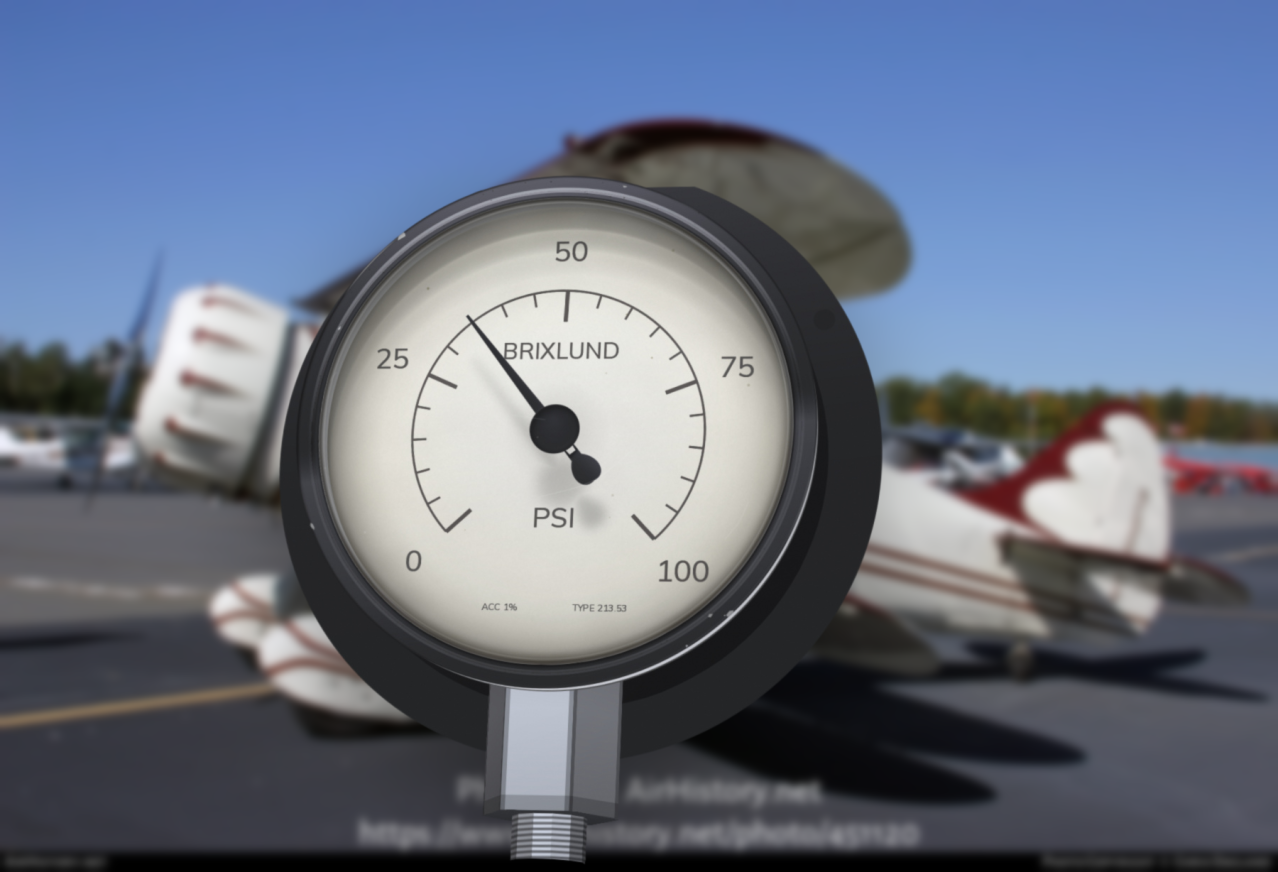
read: 35 psi
